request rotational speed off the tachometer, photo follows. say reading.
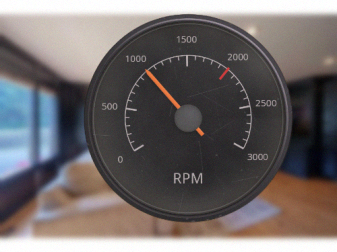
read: 1000 rpm
